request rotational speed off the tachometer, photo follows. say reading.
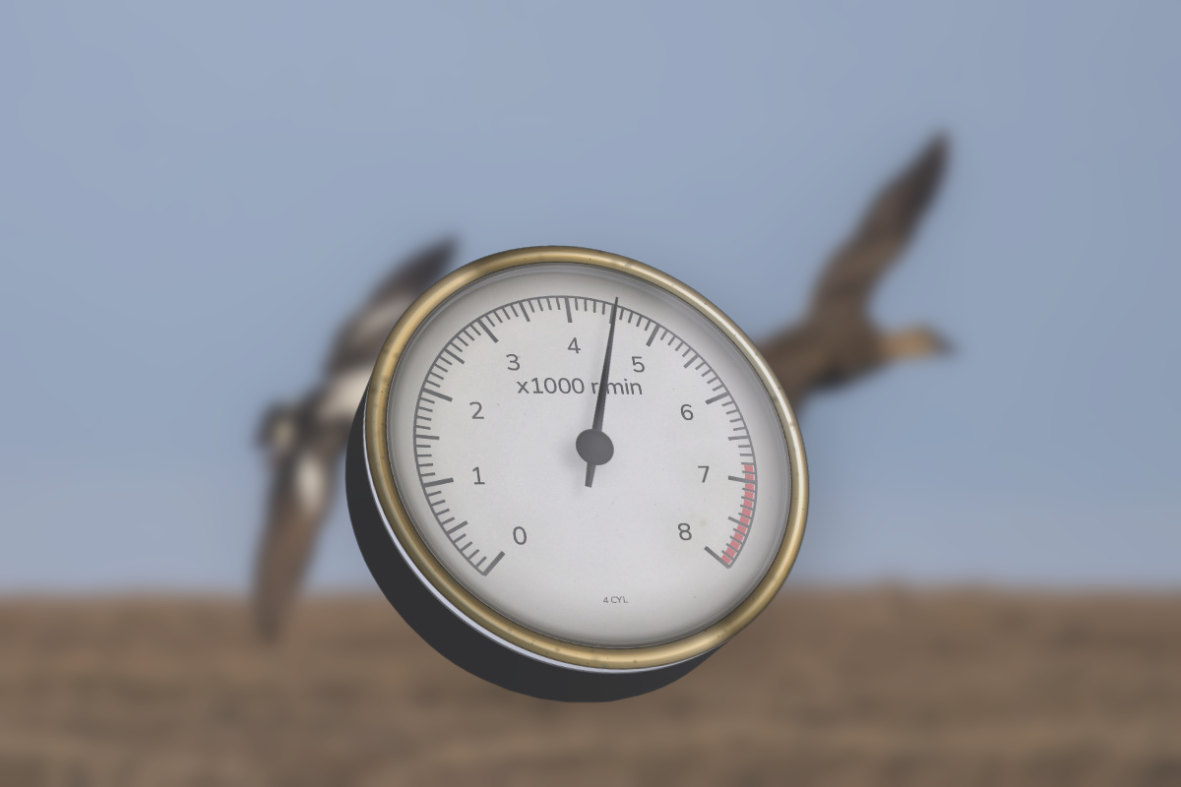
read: 4500 rpm
